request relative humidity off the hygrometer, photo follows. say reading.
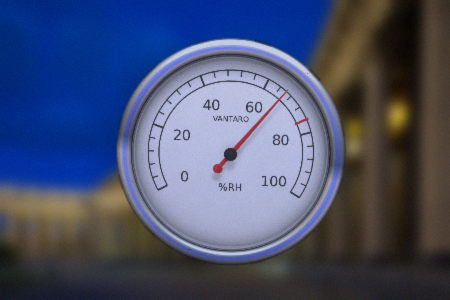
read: 66 %
